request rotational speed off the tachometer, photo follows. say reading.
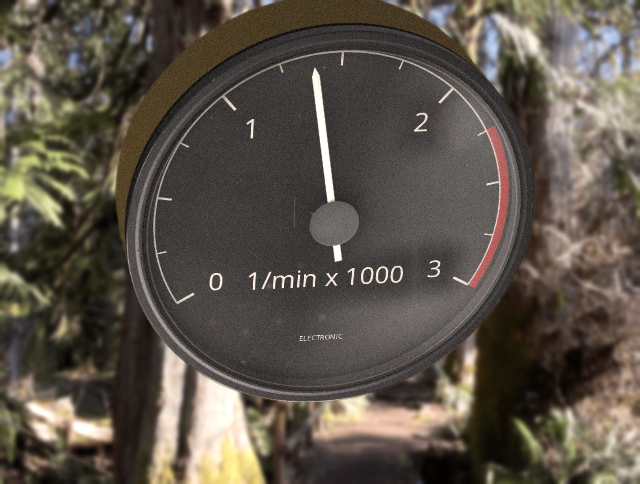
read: 1375 rpm
